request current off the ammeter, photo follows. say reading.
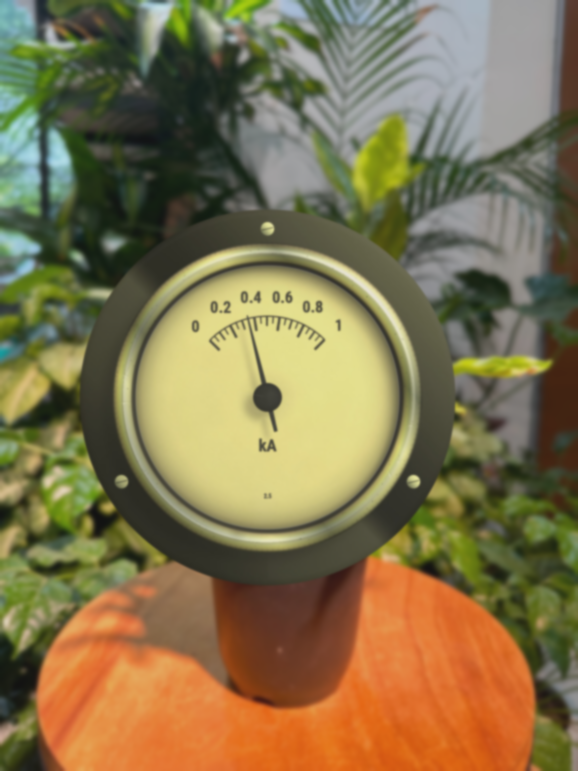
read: 0.35 kA
